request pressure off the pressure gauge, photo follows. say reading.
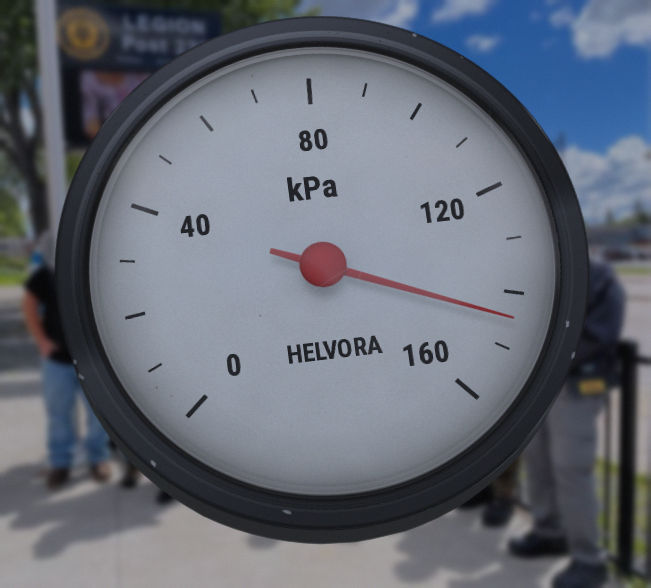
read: 145 kPa
